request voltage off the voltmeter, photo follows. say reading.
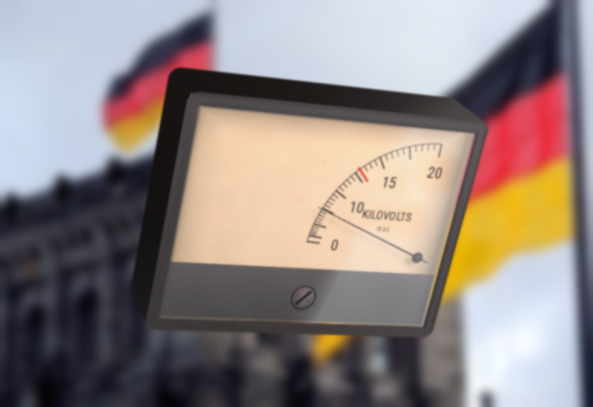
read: 7.5 kV
